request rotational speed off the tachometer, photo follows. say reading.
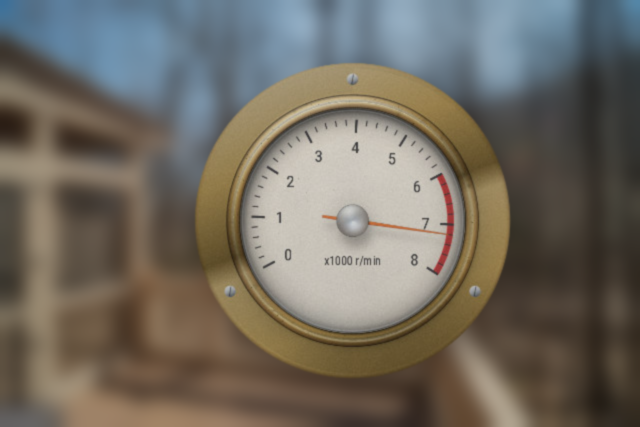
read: 7200 rpm
